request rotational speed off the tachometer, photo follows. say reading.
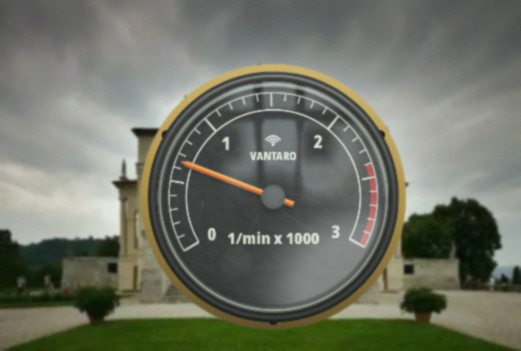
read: 650 rpm
